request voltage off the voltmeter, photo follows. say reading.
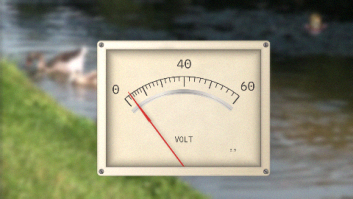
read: 10 V
